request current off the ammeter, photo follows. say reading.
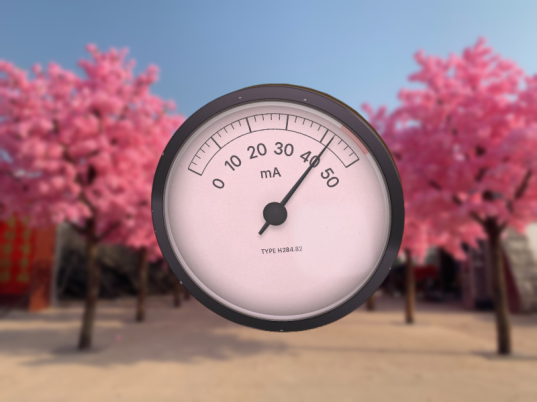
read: 42 mA
